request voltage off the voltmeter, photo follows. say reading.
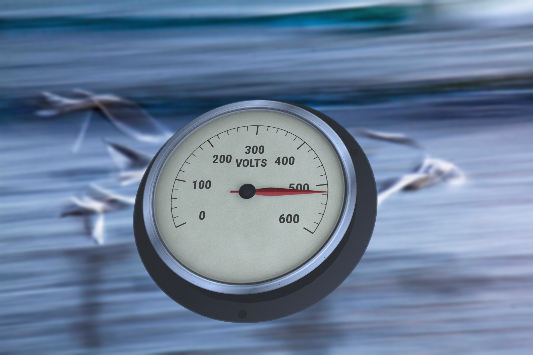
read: 520 V
